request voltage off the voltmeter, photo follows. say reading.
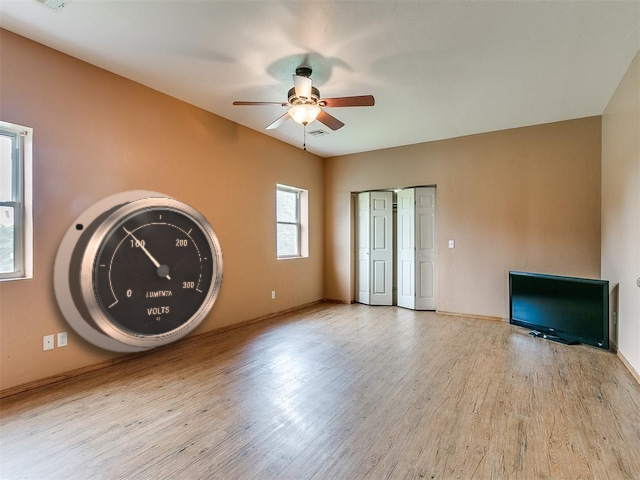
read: 100 V
